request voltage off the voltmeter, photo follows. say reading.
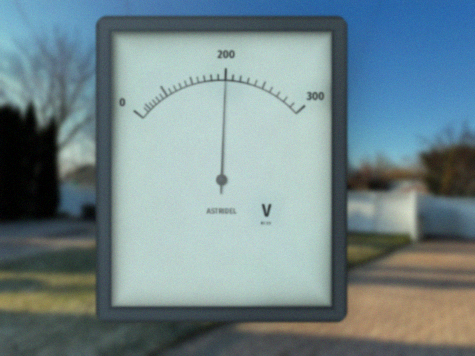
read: 200 V
